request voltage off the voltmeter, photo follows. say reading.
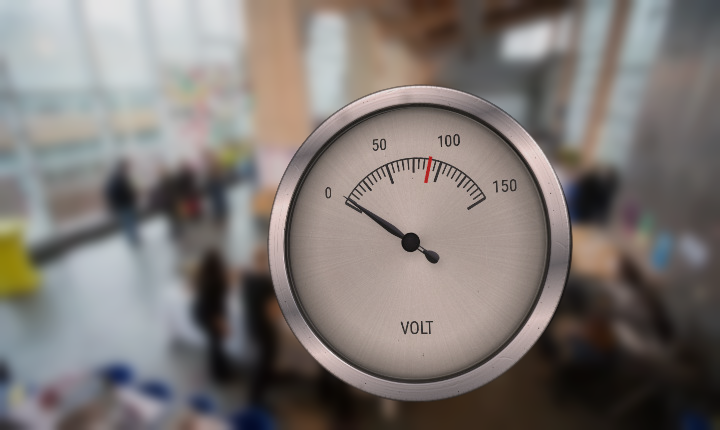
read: 5 V
